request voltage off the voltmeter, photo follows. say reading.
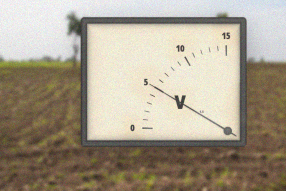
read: 5 V
